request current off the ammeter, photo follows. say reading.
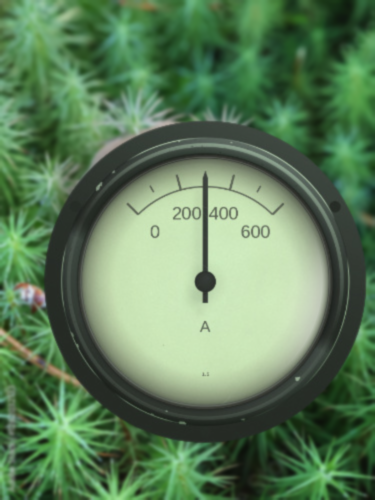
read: 300 A
